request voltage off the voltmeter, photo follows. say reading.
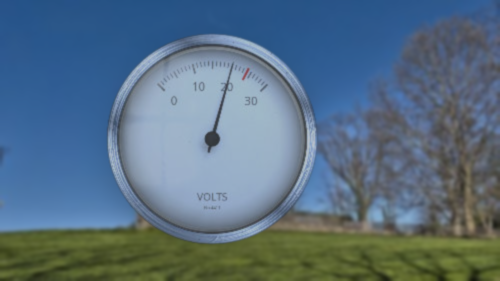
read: 20 V
